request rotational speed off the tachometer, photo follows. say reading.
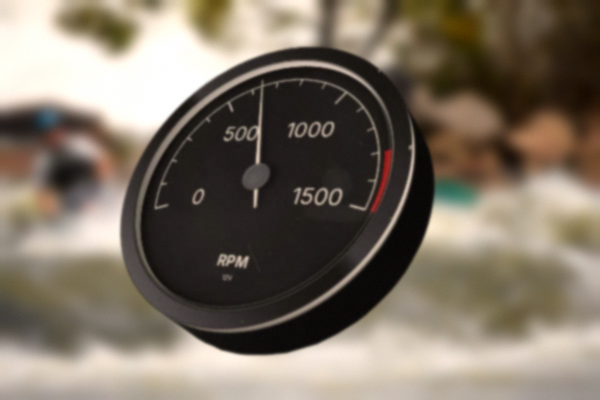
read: 650 rpm
